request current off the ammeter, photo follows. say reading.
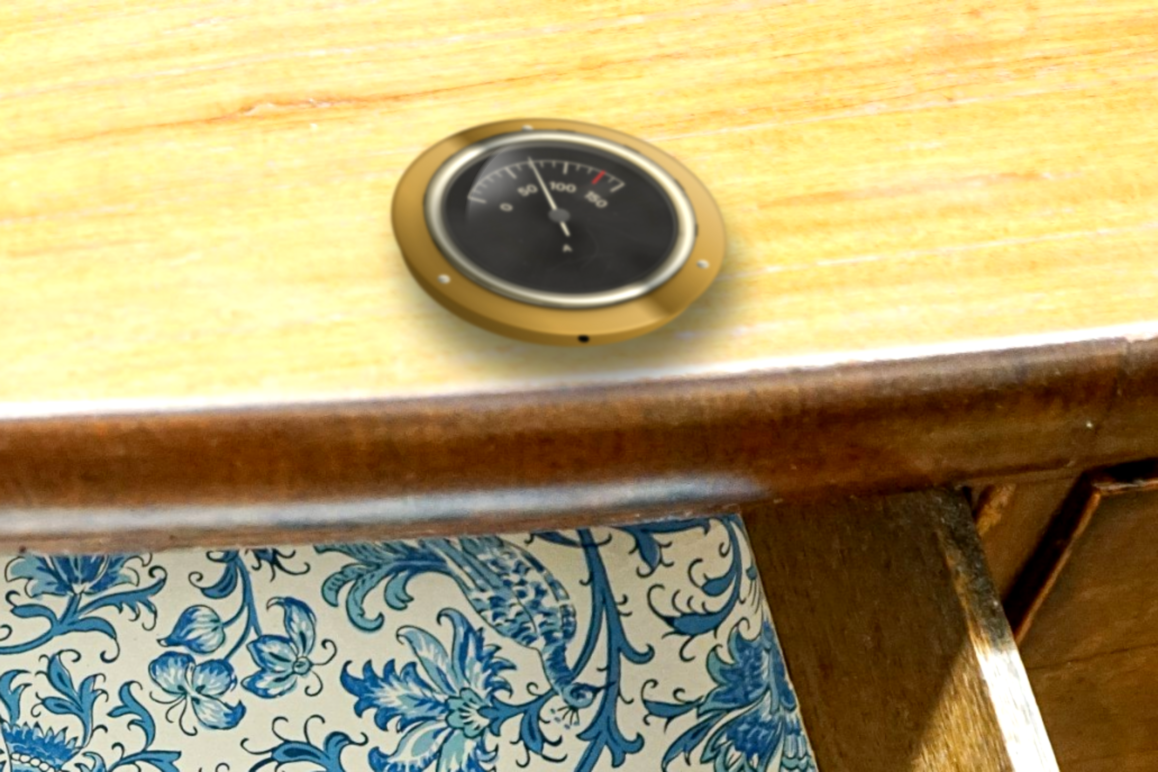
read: 70 A
